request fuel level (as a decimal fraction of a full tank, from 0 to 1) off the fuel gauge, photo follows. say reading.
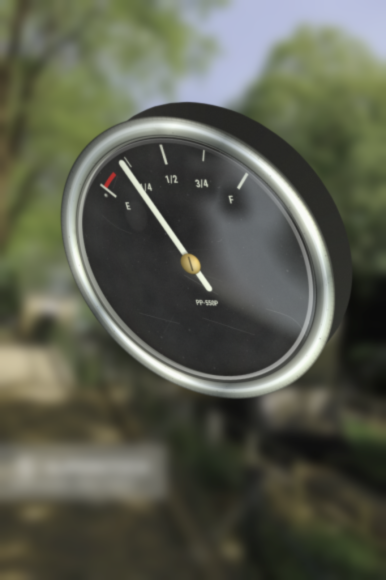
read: 0.25
